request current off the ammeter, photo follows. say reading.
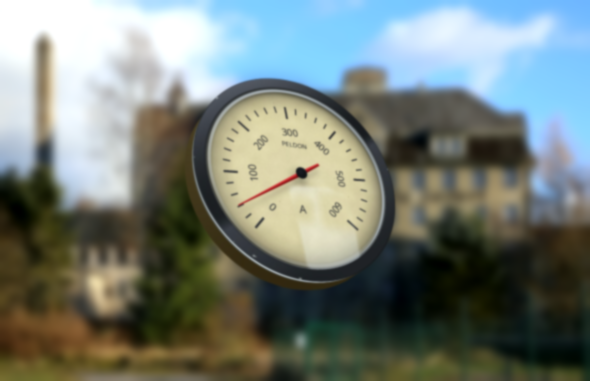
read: 40 A
